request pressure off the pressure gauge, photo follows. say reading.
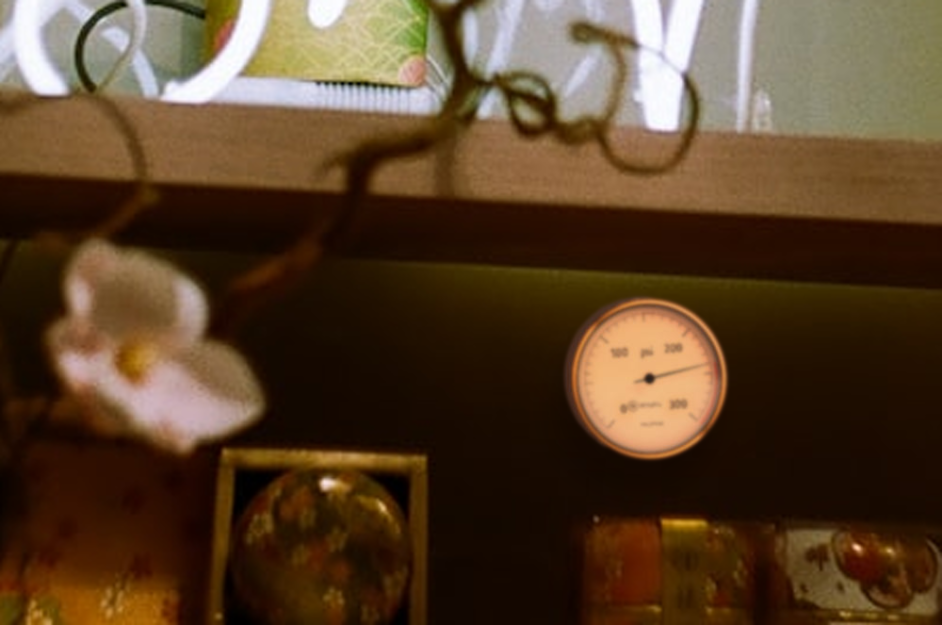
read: 240 psi
